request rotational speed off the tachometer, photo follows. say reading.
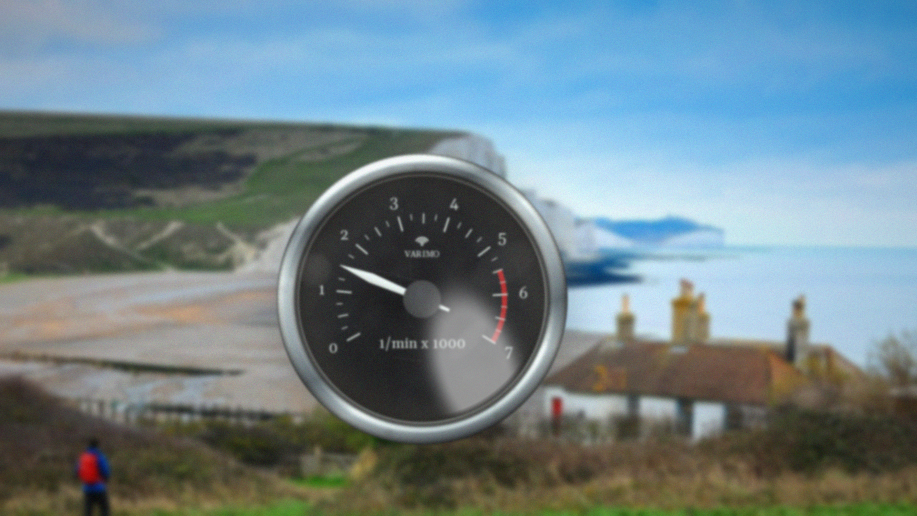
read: 1500 rpm
